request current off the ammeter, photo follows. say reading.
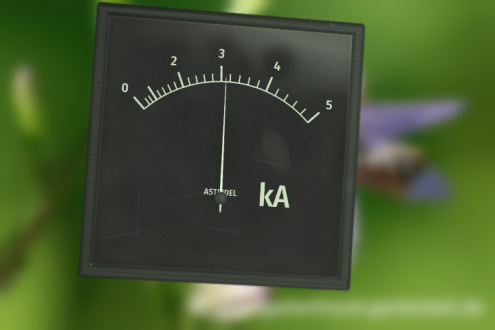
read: 3.1 kA
